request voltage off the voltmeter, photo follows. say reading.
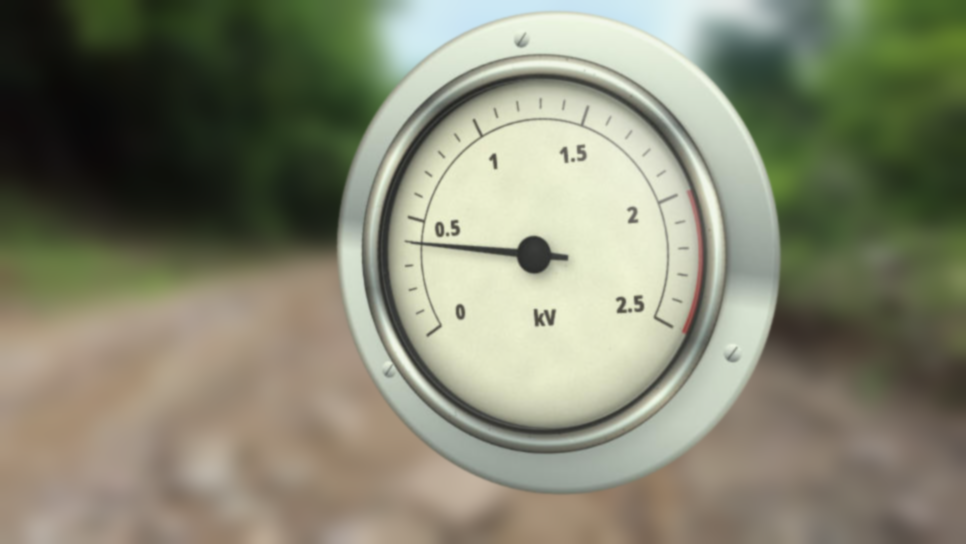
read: 0.4 kV
